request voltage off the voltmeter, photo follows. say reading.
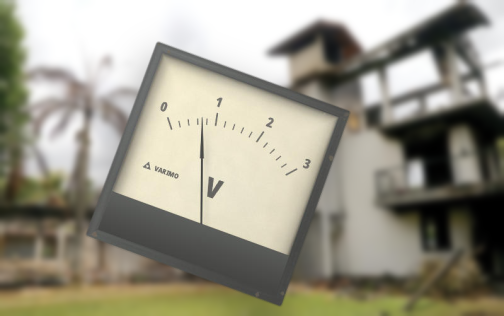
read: 0.7 V
